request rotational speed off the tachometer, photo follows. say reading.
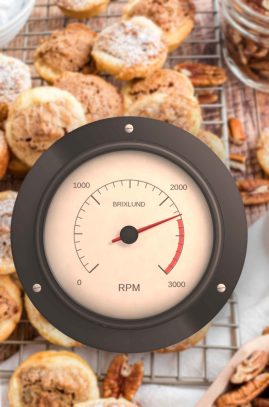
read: 2250 rpm
